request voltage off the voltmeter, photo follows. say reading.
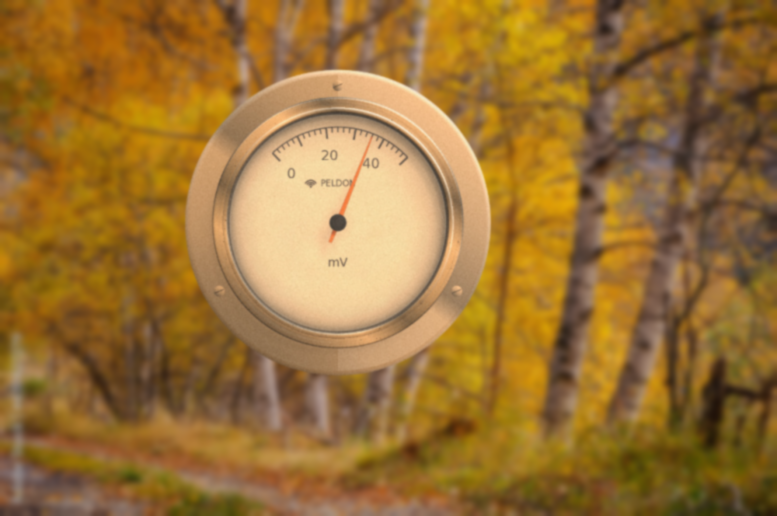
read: 36 mV
